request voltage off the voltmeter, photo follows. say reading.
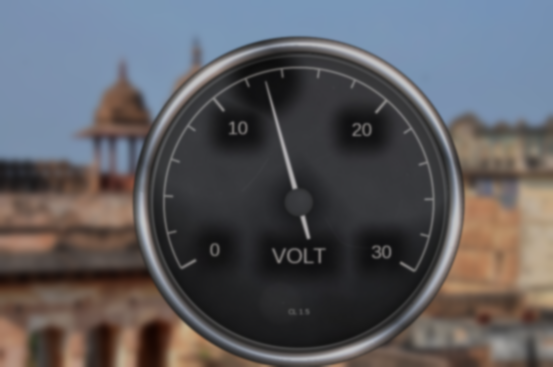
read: 13 V
